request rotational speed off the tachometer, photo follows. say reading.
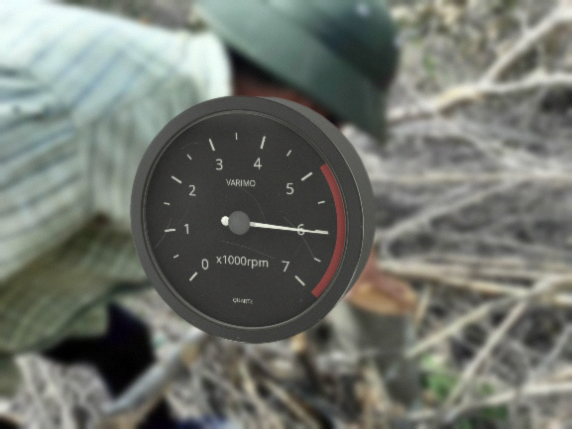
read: 6000 rpm
